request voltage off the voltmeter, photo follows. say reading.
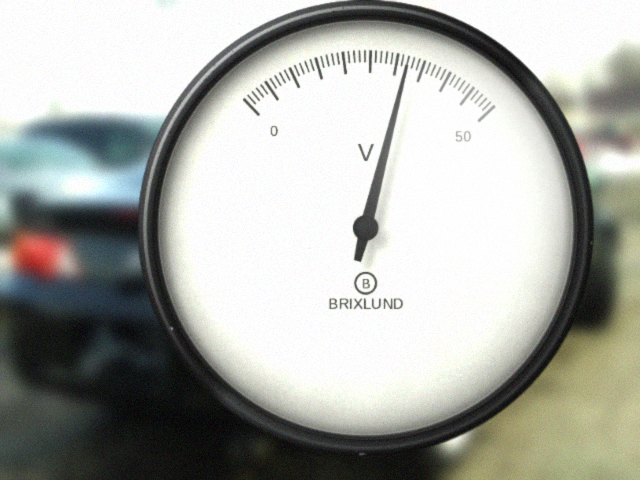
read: 32 V
